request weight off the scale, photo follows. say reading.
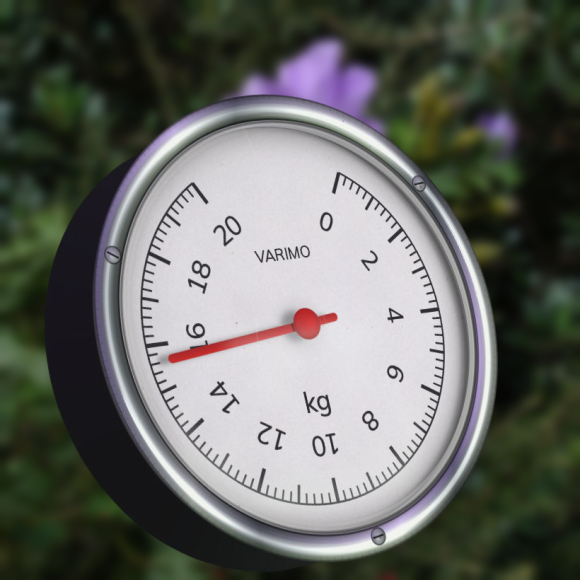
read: 15.6 kg
